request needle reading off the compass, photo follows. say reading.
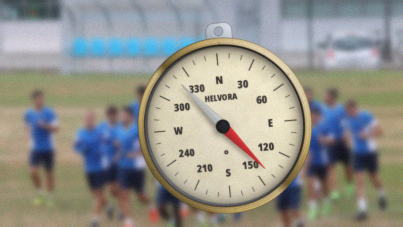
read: 140 °
